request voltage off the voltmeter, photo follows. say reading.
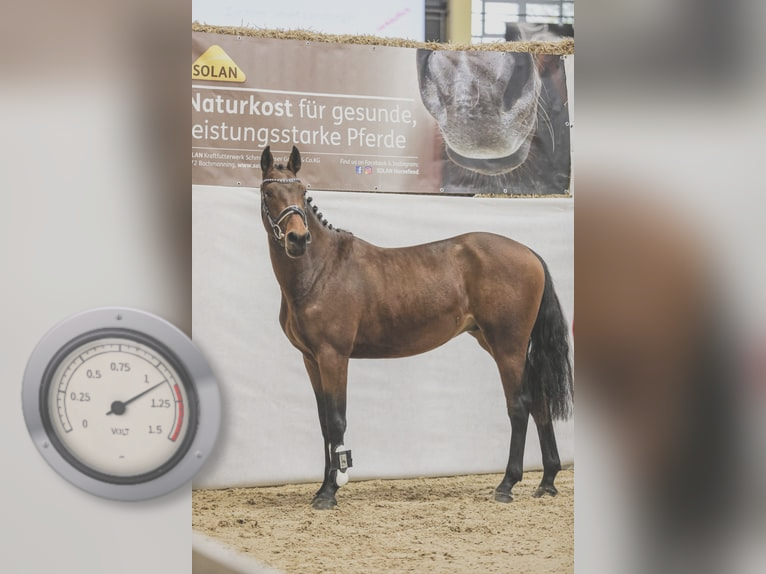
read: 1.1 V
